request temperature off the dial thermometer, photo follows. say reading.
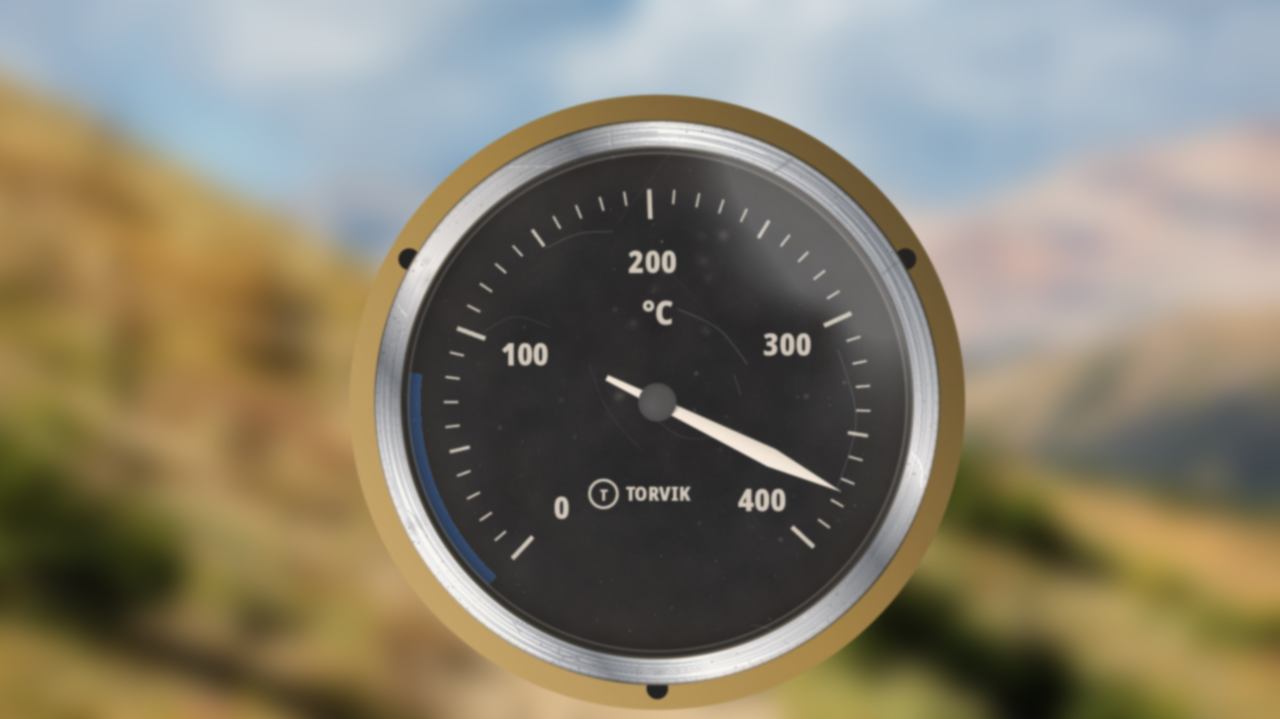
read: 375 °C
